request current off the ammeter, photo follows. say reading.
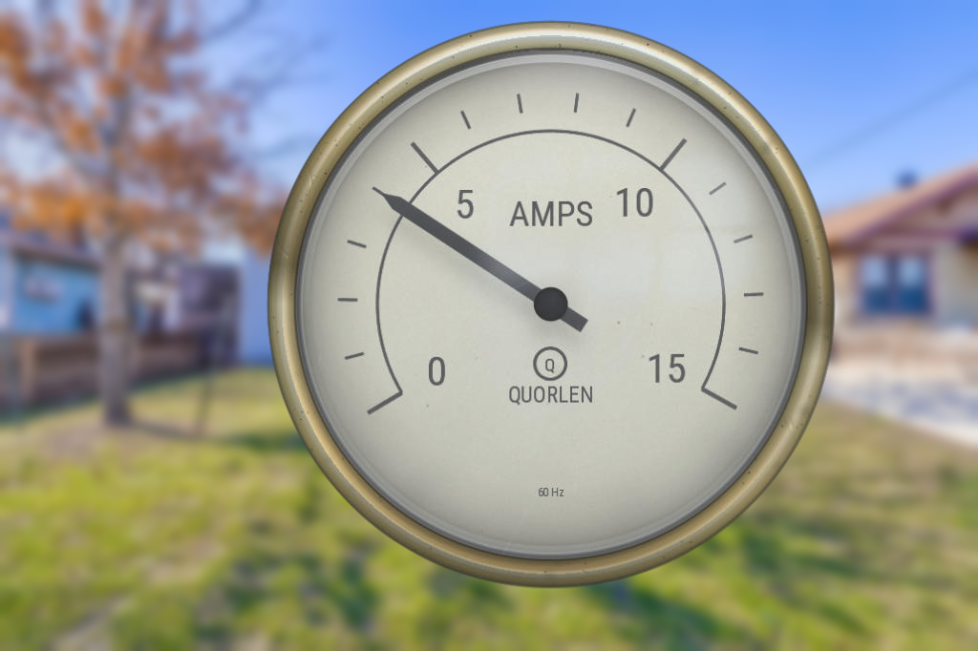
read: 4 A
